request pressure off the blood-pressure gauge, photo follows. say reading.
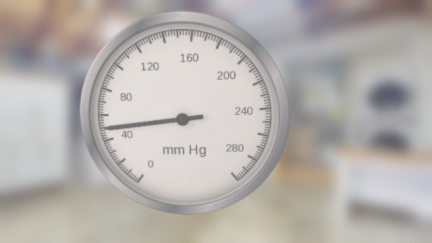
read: 50 mmHg
